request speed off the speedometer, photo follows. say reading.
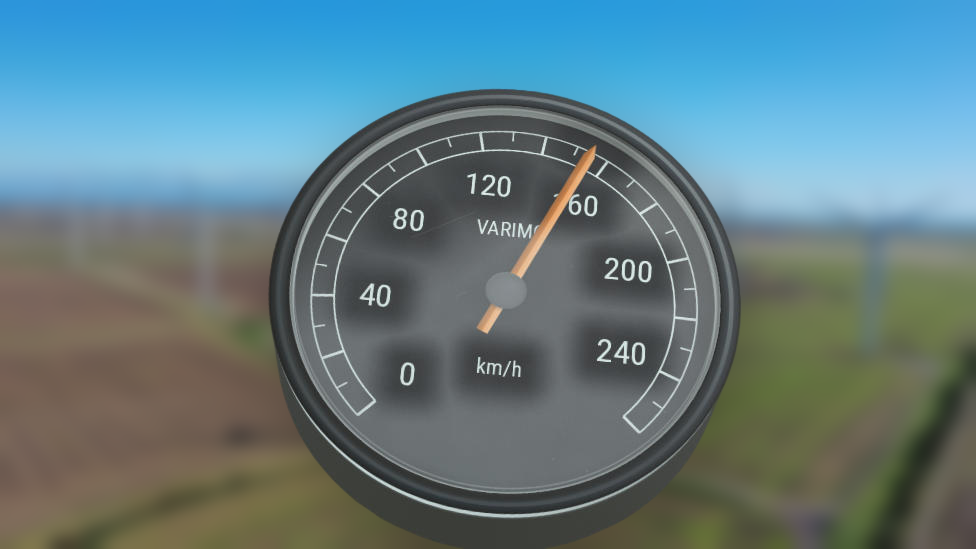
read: 155 km/h
